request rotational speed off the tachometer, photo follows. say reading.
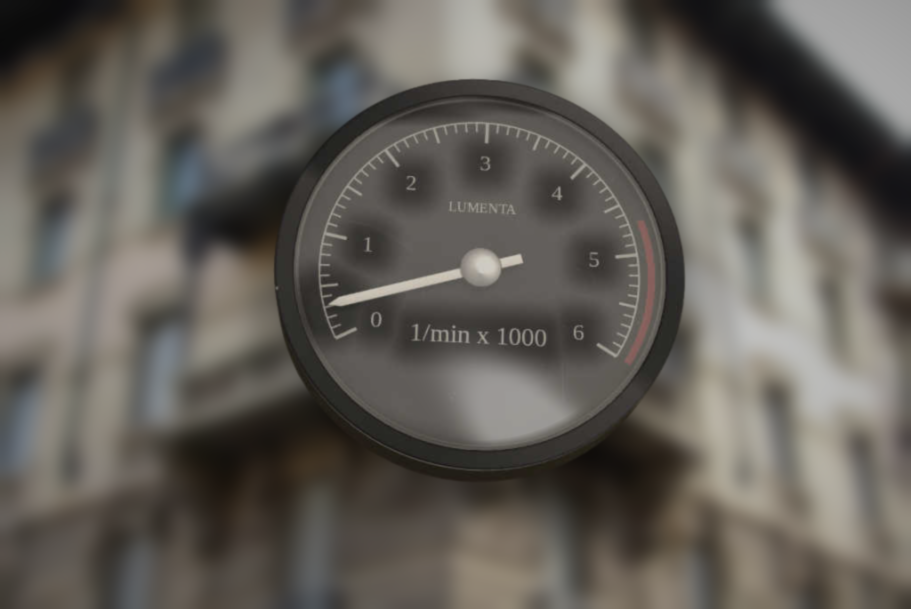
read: 300 rpm
